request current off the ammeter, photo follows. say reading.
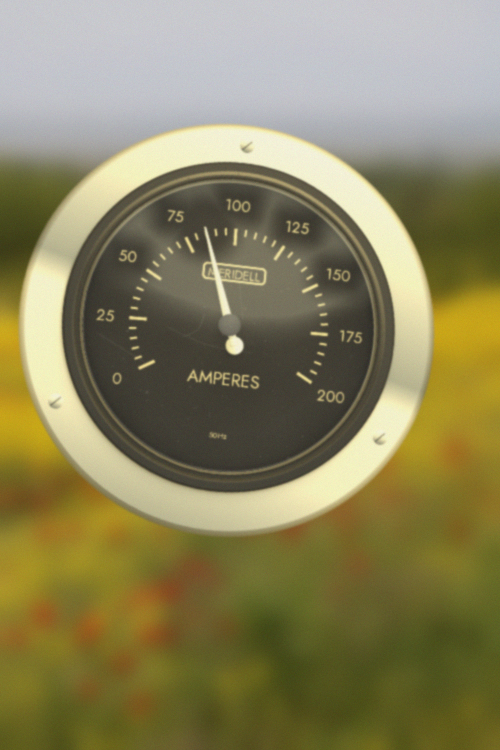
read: 85 A
